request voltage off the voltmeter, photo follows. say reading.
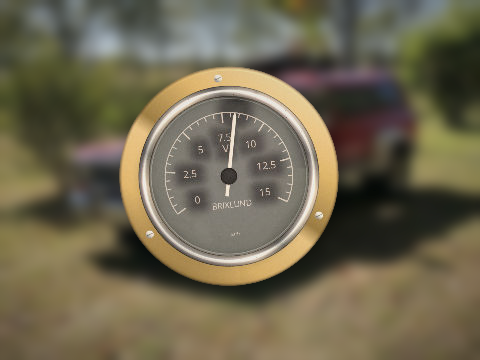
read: 8.25 V
